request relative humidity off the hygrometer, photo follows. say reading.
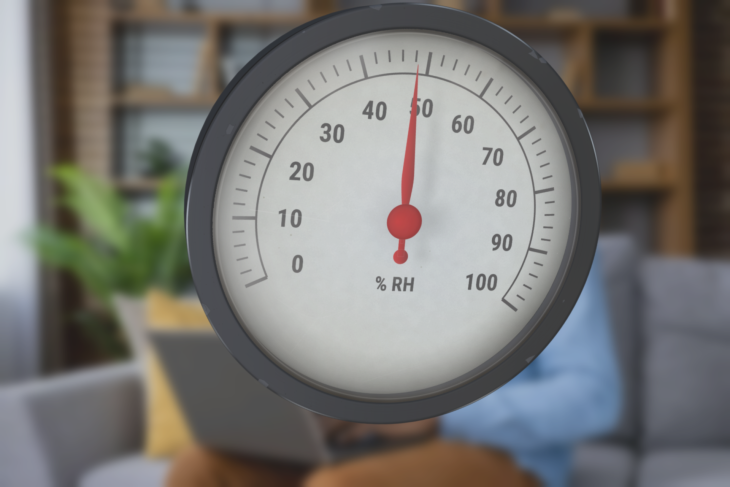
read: 48 %
